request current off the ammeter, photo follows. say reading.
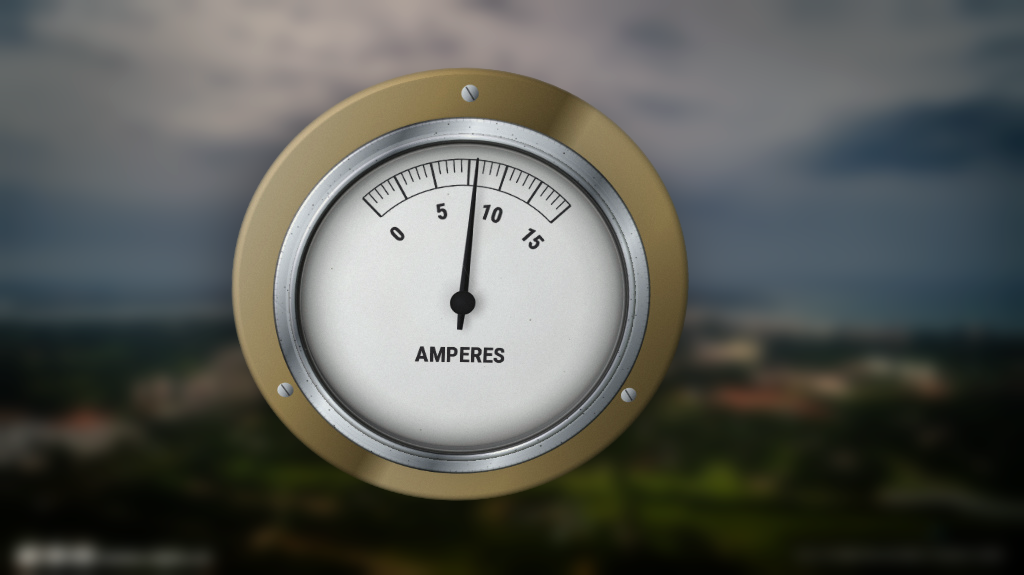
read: 8 A
